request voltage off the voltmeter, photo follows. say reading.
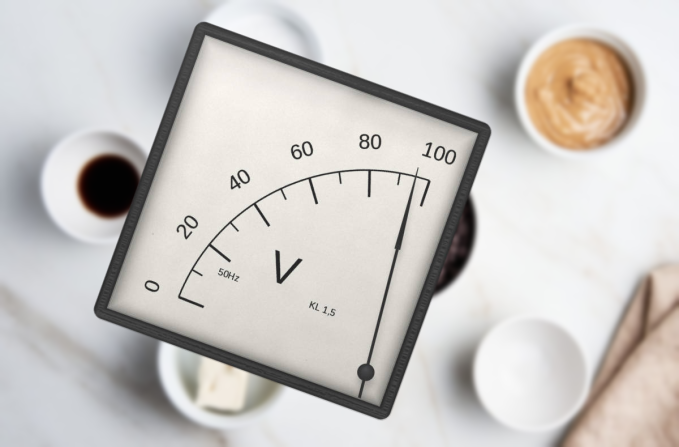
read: 95 V
